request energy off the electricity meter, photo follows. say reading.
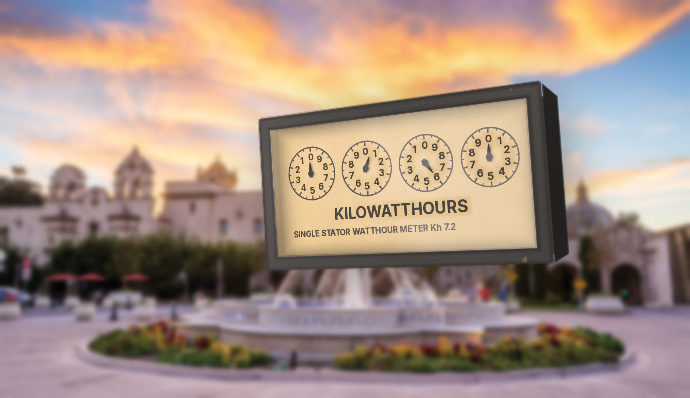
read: 60 kWh
